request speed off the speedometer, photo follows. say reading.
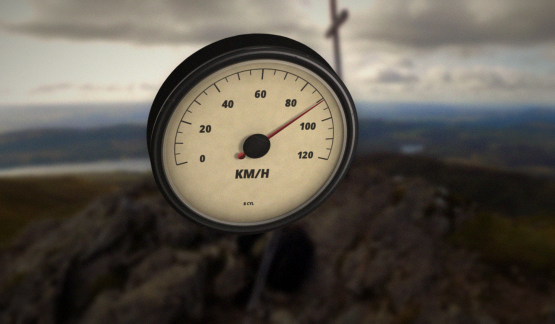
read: 90 km/h
